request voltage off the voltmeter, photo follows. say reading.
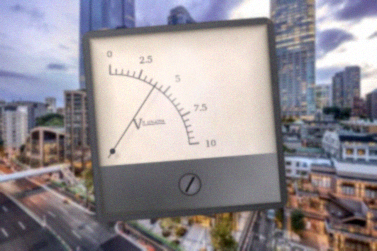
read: 4 V
